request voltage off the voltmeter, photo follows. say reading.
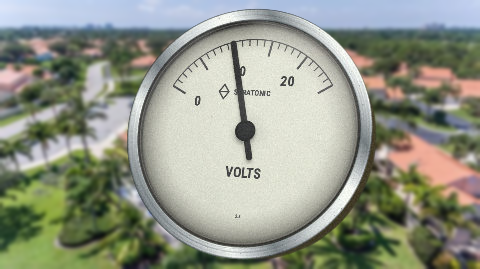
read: 10 V
